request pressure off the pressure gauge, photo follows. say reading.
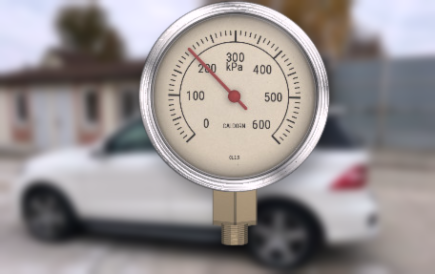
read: 200 kPa
